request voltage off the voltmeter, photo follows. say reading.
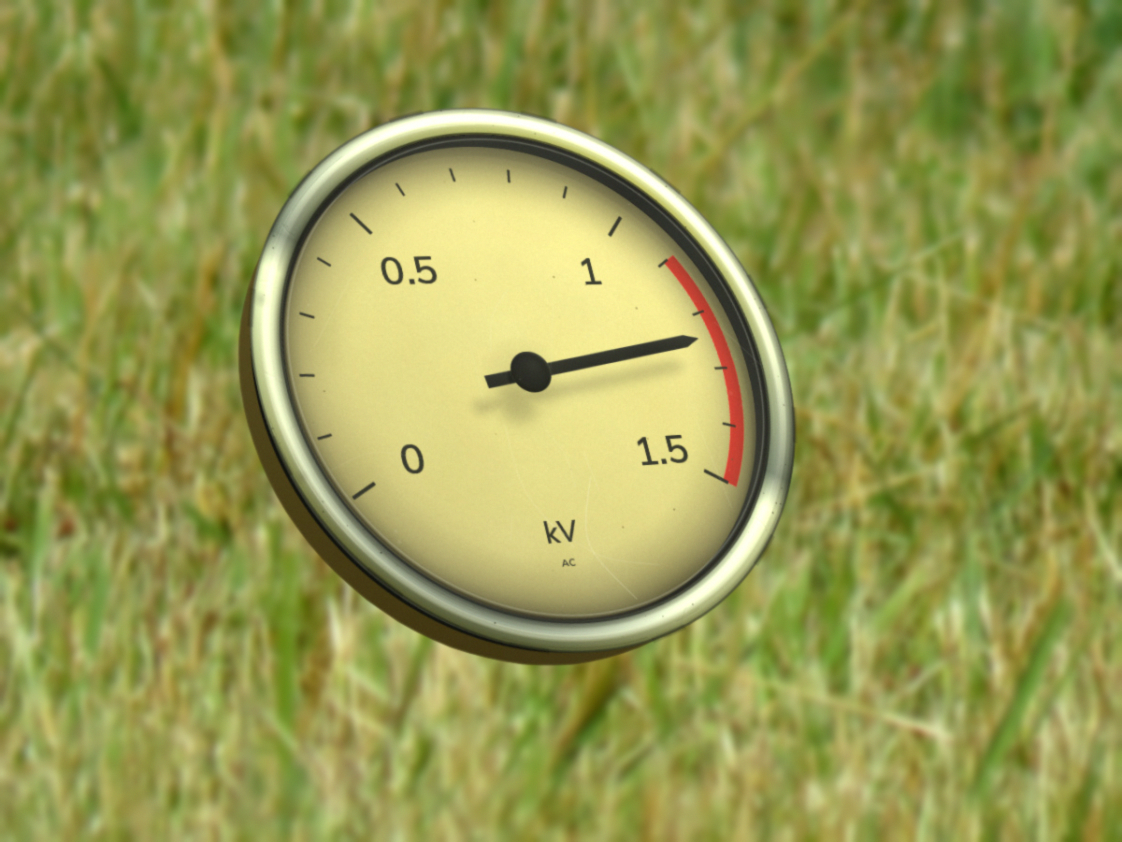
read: 1.25 kV
